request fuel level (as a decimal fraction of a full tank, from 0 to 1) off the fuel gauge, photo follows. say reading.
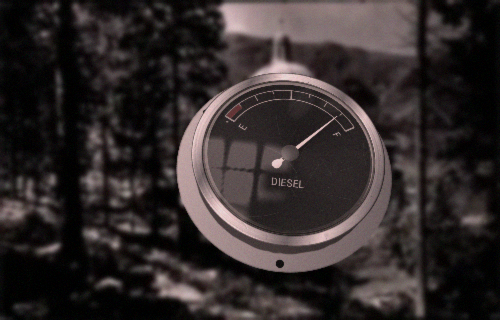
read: 0.875
